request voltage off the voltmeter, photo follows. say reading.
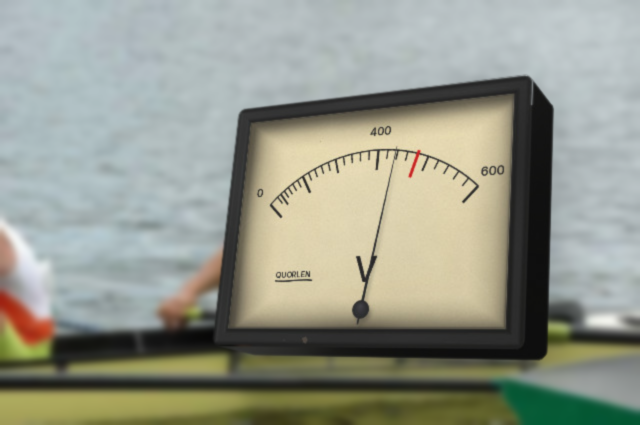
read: 440 V
